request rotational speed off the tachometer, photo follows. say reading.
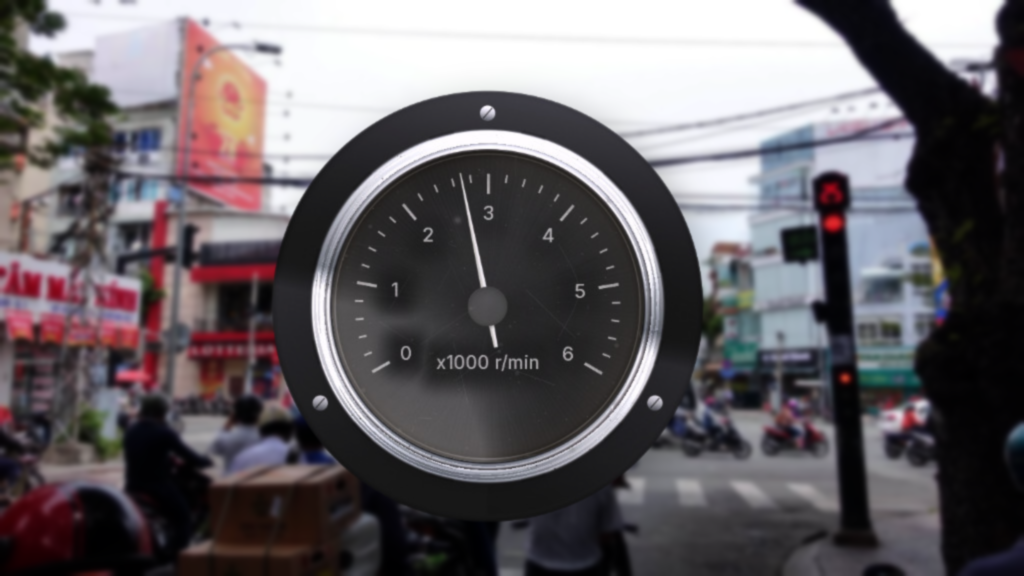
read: 2700 rpm
